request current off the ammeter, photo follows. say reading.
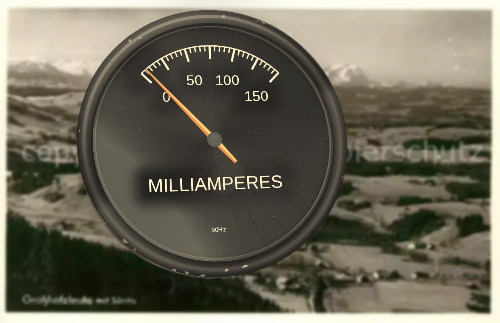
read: 5 mA
